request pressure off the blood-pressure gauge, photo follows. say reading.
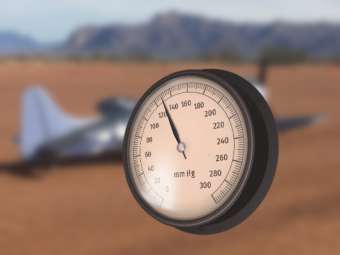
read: 130 mmHg
